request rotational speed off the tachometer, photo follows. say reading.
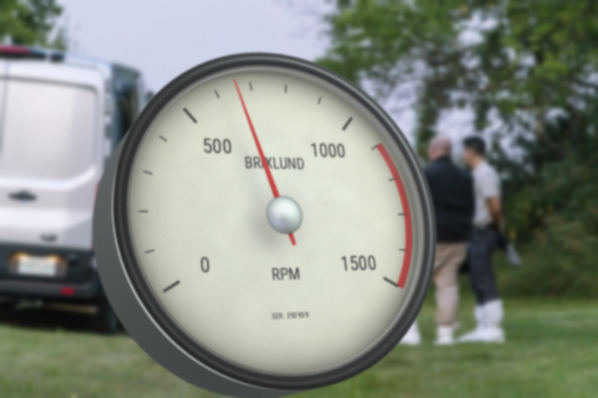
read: 650 rpm
